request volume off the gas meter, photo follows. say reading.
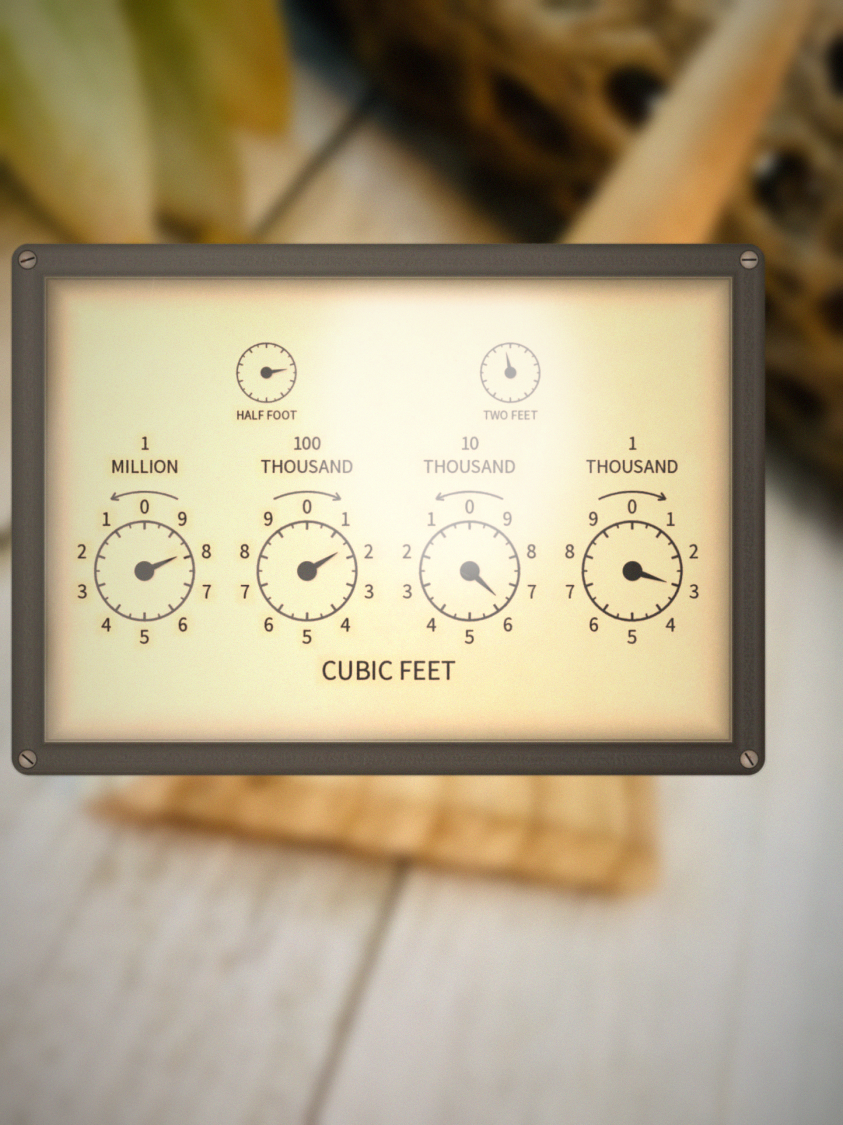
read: 816300 ft³
